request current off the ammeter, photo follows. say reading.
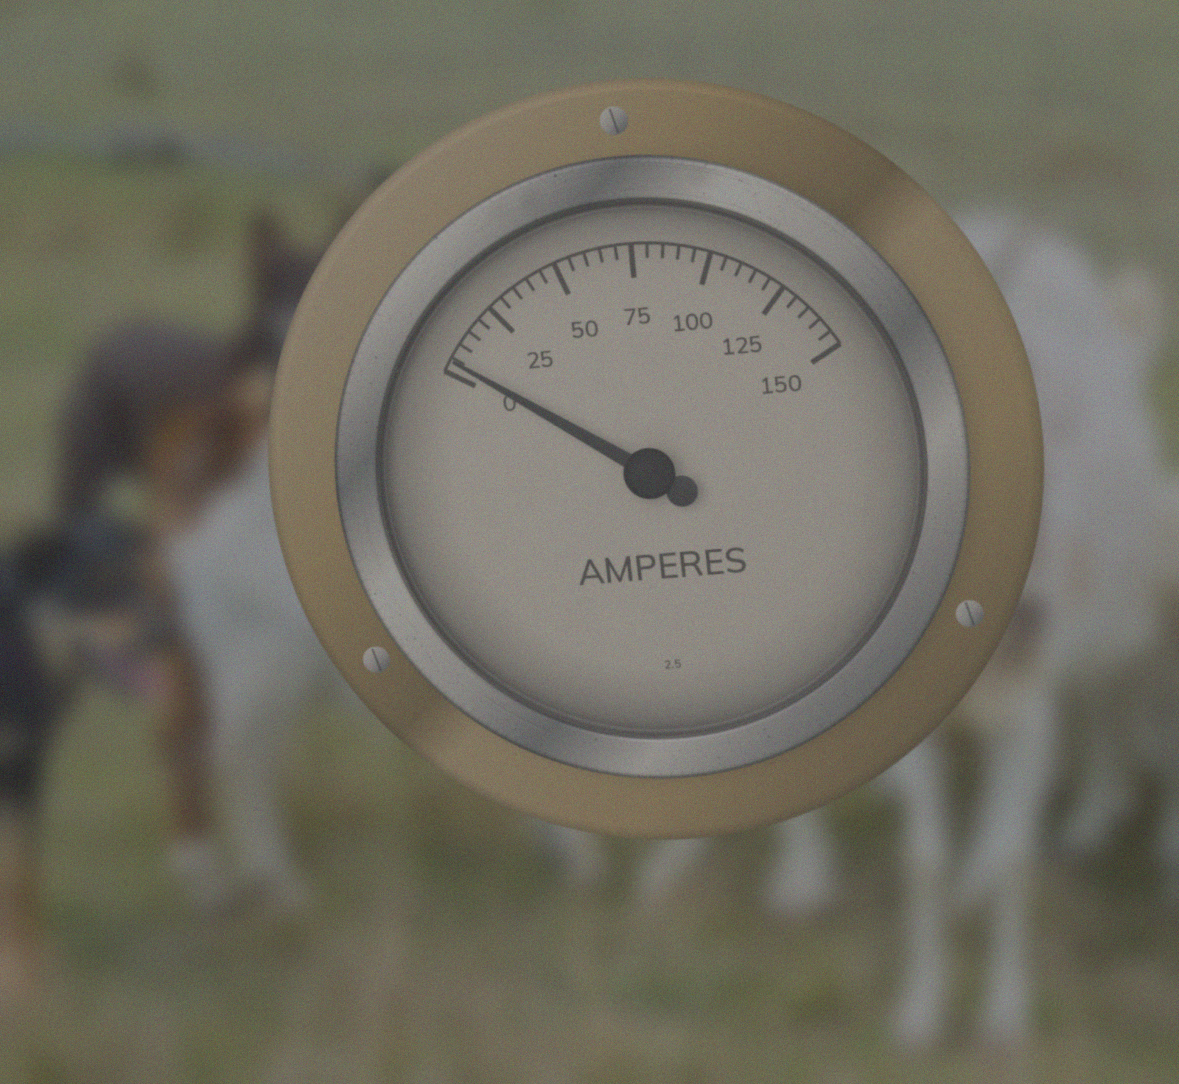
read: 5 A
